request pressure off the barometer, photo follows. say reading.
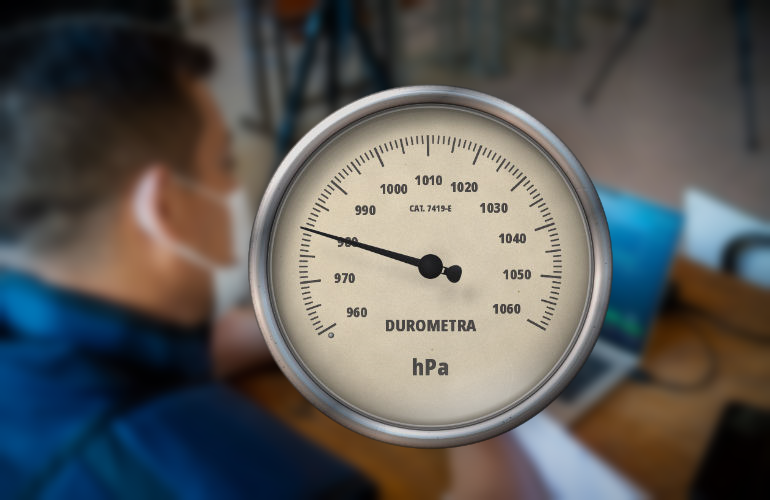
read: 980 hPa
